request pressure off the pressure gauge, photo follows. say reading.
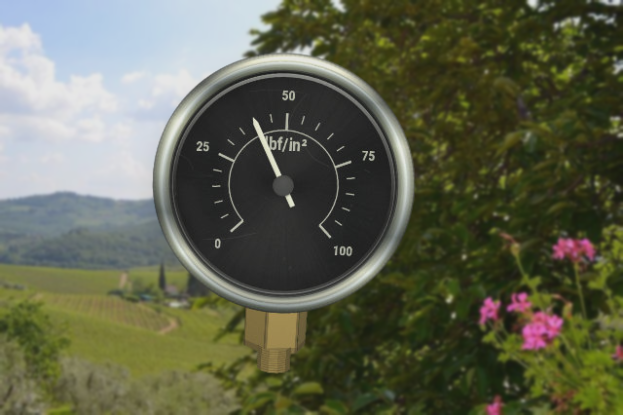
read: 40 psi
